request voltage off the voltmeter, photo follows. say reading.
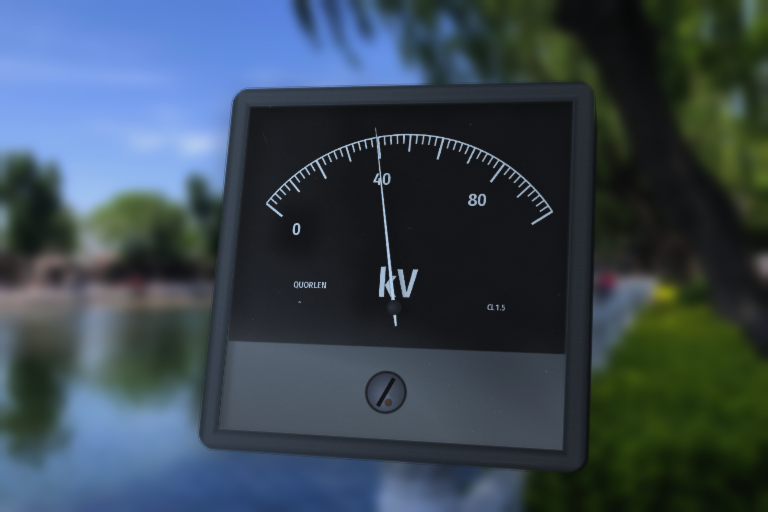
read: 40 kV
